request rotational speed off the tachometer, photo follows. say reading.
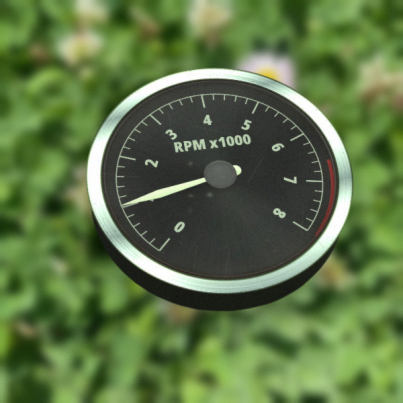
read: 1000 rpm
